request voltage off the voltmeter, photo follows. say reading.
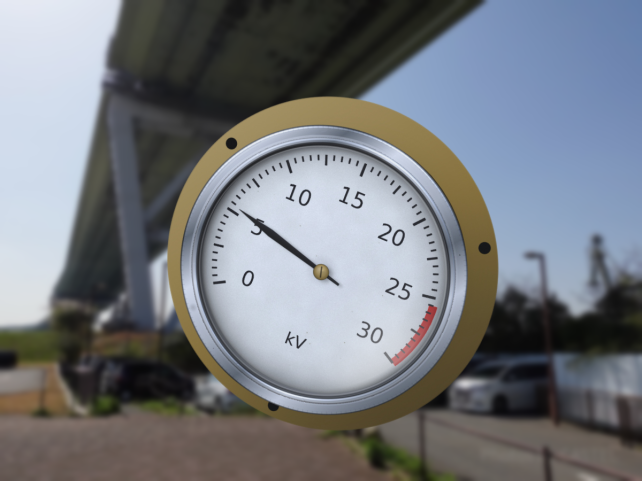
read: 5.5 kV
